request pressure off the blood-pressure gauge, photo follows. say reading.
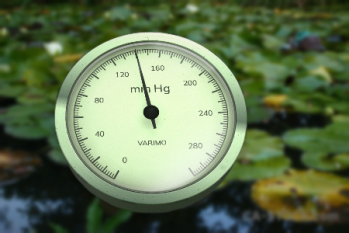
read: 140 mmHg
